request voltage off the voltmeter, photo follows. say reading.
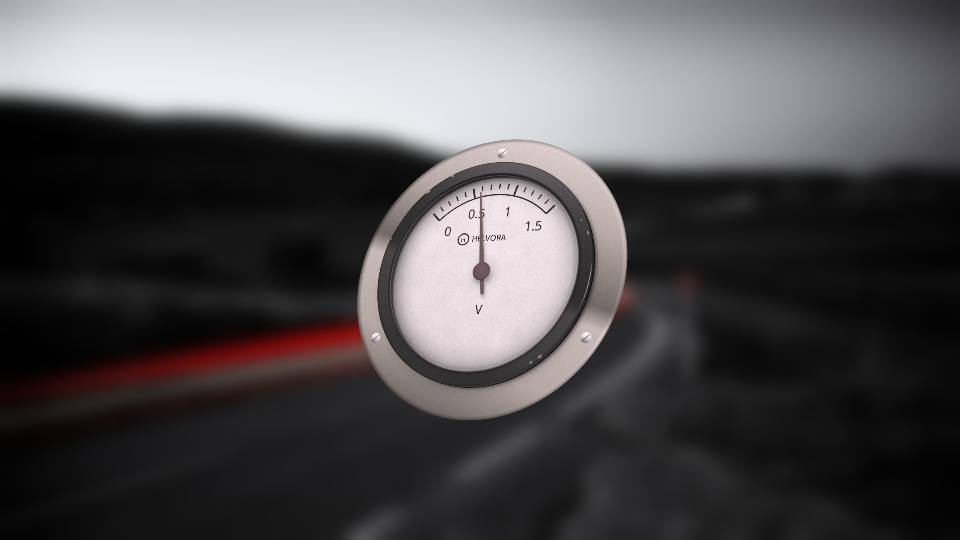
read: 0.6 V
